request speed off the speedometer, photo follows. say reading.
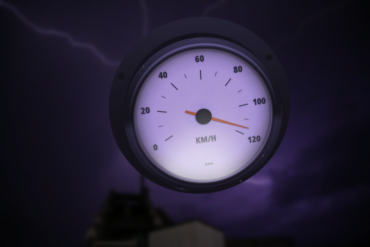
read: 115 km/h
